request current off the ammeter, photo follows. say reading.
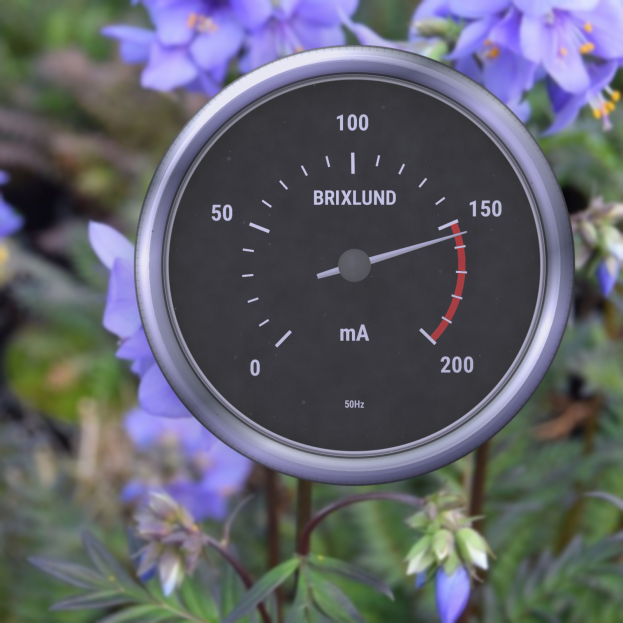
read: 155 mA
